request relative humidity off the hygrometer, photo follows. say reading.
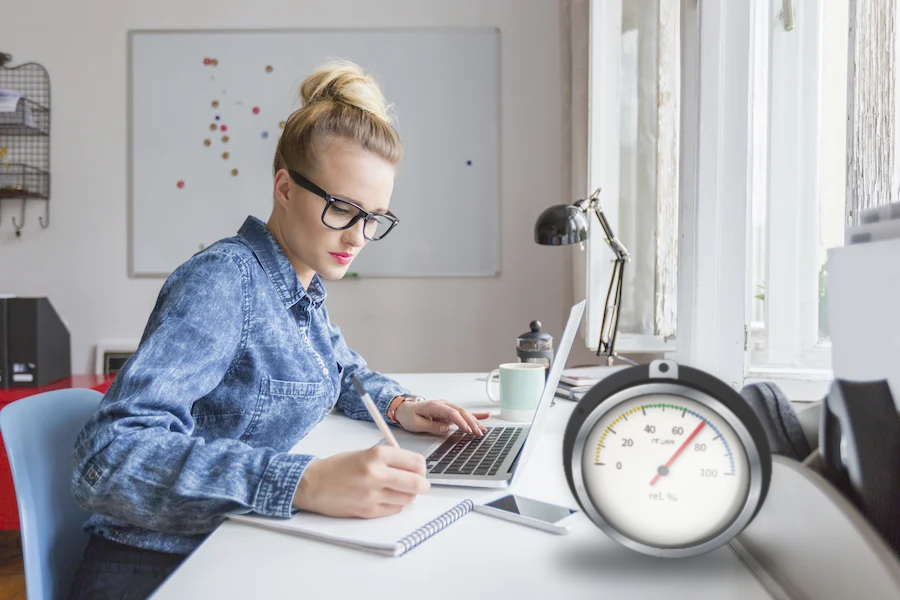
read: 70 %
